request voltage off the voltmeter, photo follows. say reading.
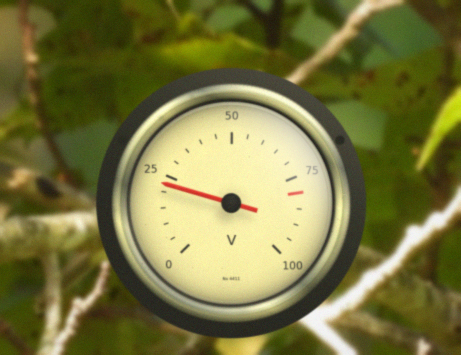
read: 22.5 V
